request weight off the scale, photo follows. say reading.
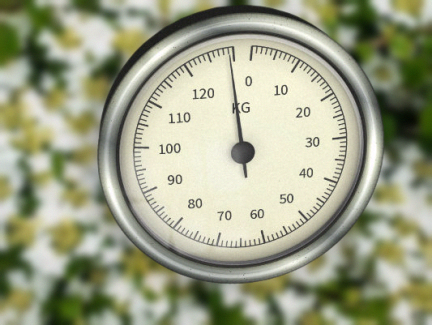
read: 129 kg
